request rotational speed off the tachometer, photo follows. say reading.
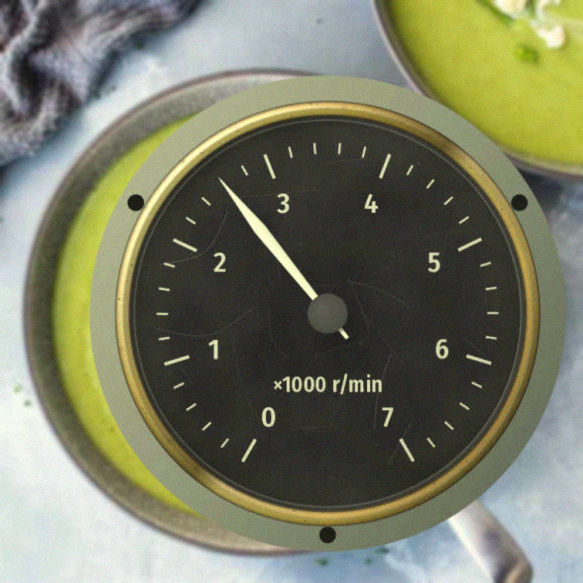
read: 2600 rpm
